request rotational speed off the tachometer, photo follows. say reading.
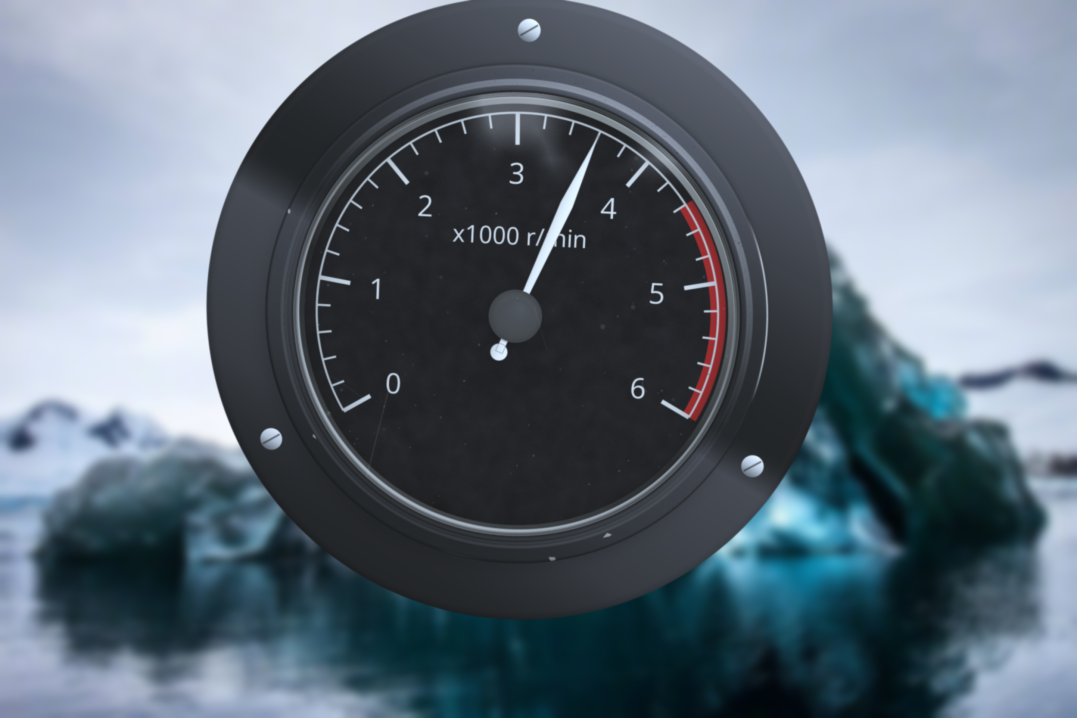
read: 3600 rpm
